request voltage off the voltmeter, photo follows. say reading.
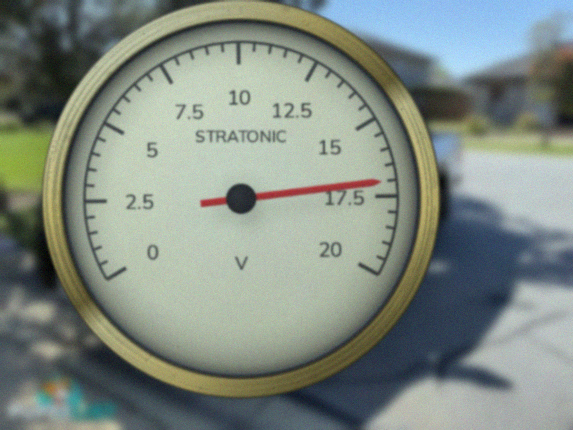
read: 17 V
